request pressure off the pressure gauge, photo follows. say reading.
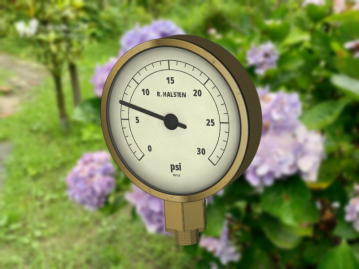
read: 7 psi
